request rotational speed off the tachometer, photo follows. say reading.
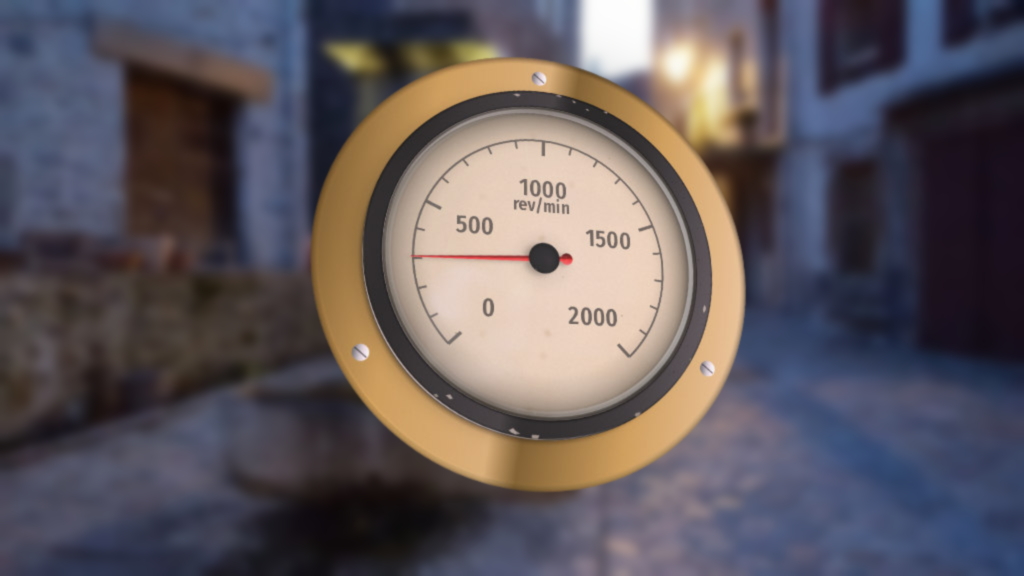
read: 300 rpm
